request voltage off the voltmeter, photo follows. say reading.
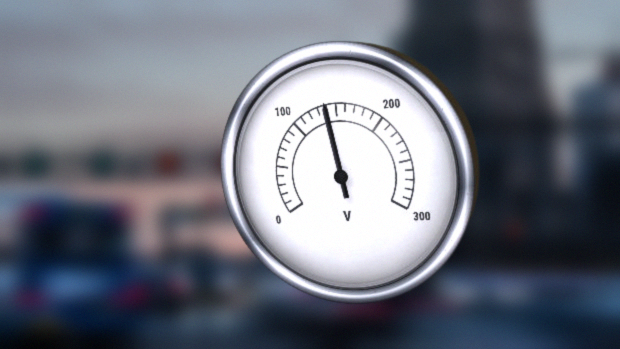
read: 140 V
